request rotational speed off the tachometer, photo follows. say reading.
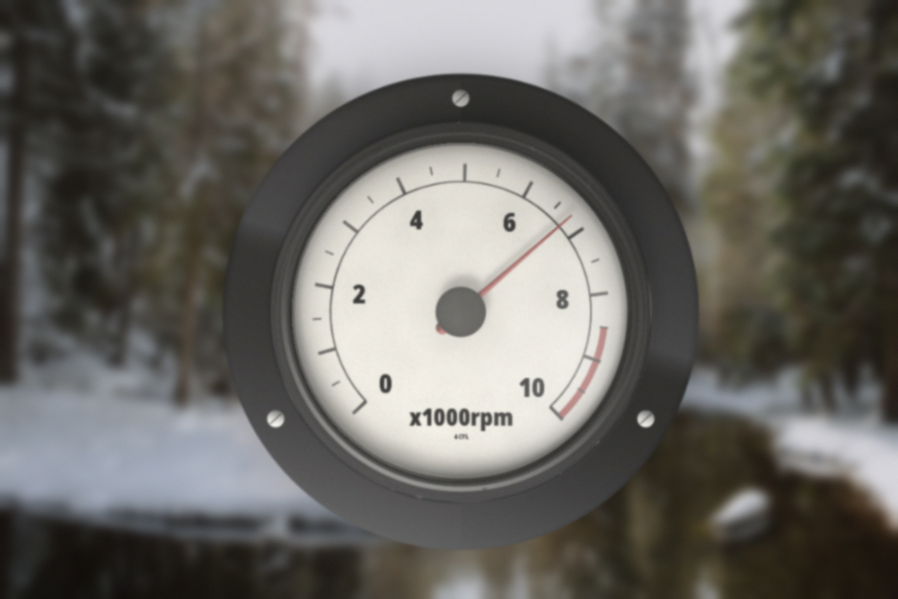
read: 6750 rpm
